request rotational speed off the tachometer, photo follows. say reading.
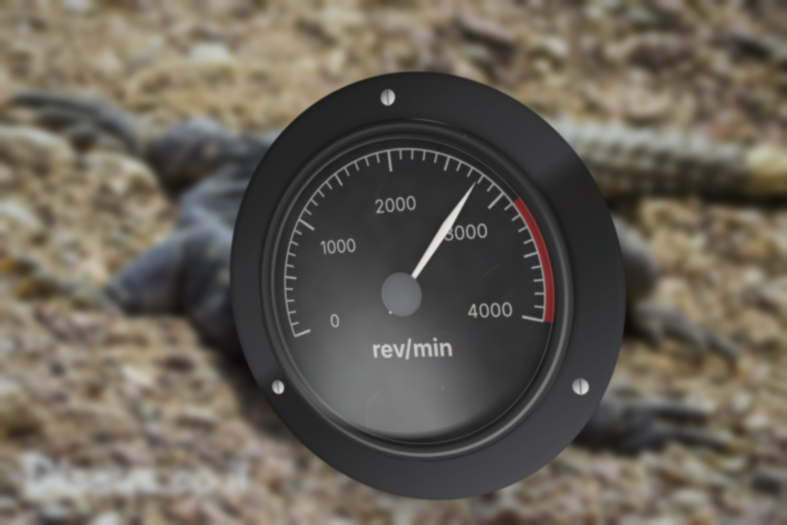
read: 2800 rpm
